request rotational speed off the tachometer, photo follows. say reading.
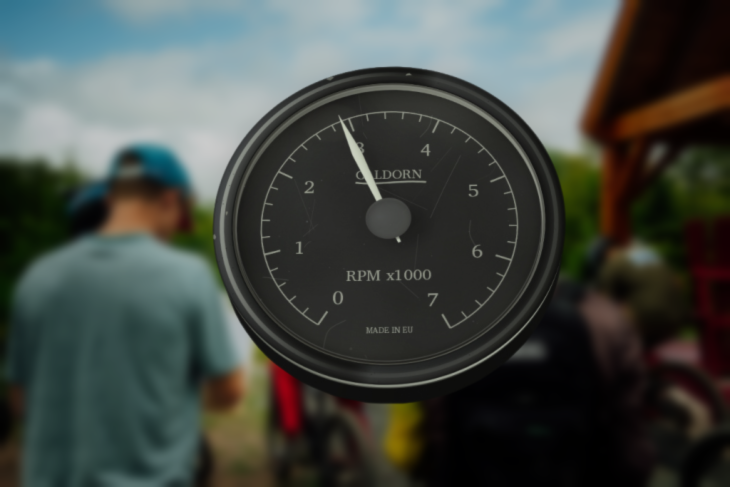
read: 2900 rpm
